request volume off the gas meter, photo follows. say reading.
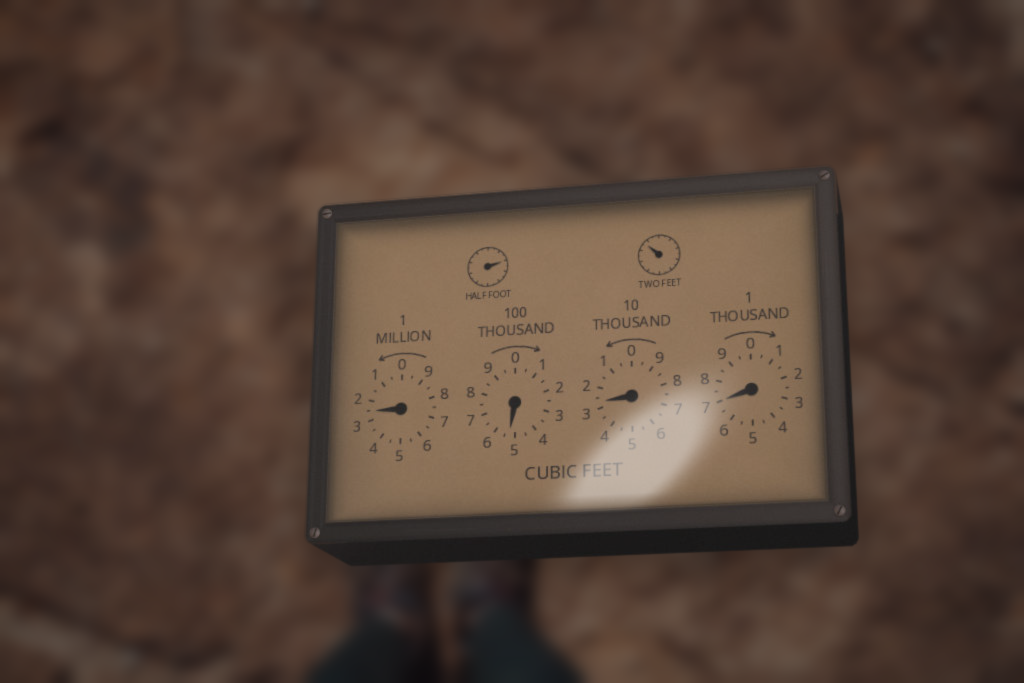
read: 252700 ft³
